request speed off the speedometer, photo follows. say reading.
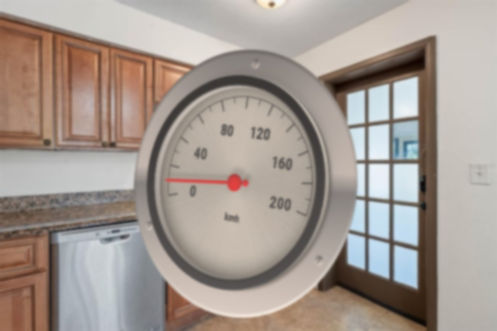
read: 10 km/h
